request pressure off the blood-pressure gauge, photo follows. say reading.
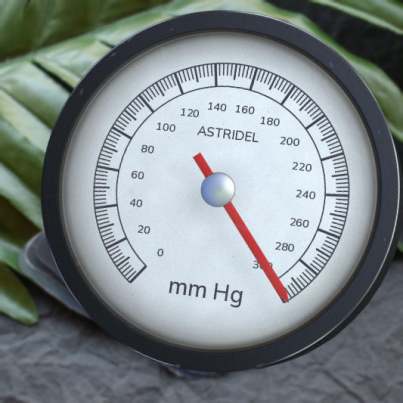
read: 298 mmHg
